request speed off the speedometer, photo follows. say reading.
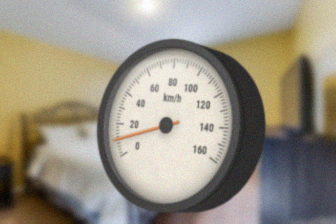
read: 10 km/h
